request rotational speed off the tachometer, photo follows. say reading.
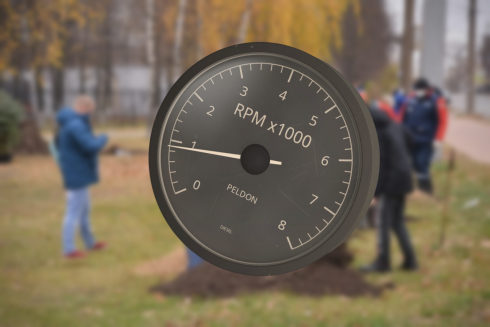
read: 900 rpm
